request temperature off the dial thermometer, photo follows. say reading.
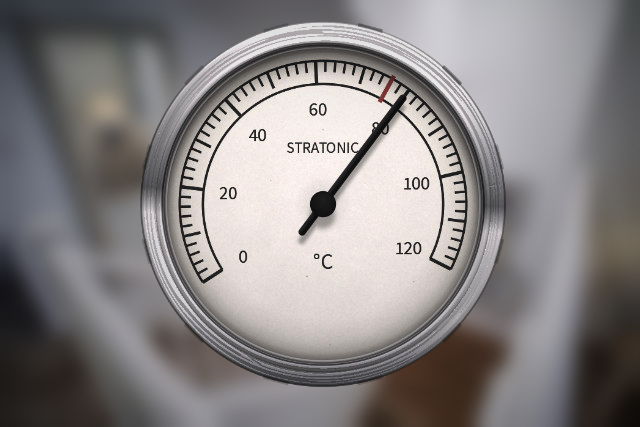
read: 80 °C
